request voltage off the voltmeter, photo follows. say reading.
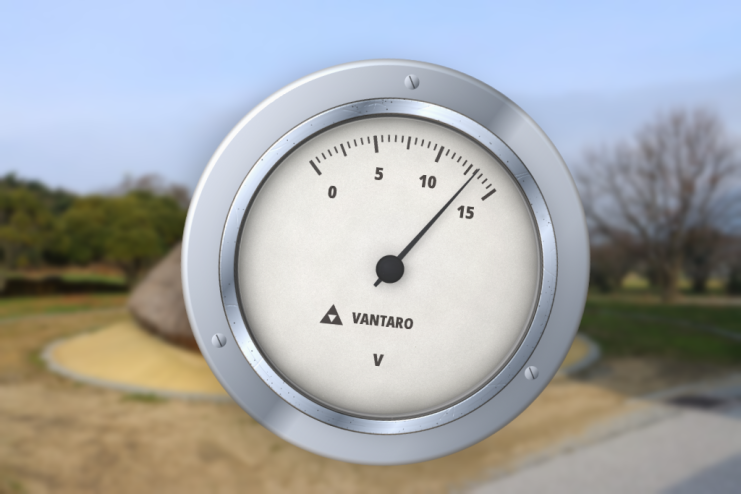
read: 13 V
